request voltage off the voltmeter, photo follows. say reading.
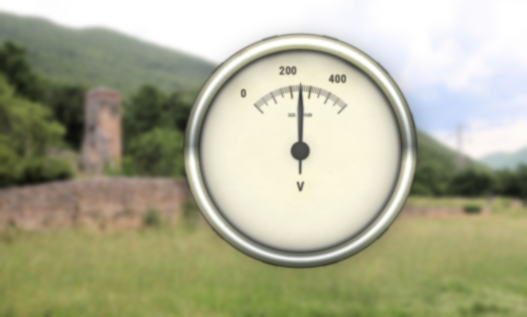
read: 250 V
